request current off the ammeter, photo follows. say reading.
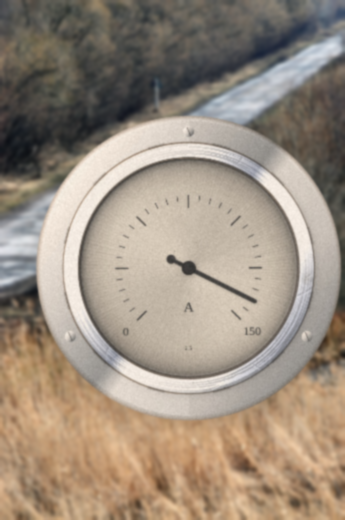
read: 140 A
